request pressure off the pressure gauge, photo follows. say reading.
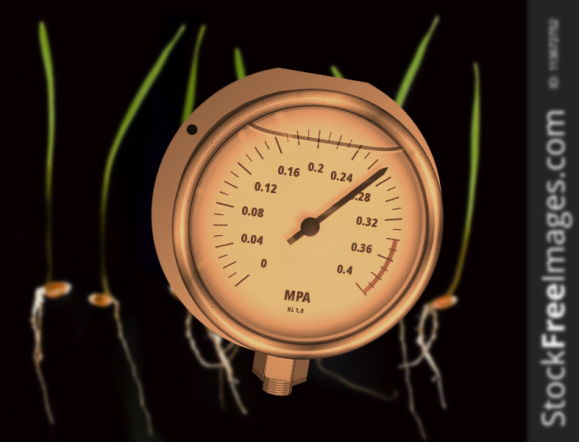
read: 0.27 MPa
